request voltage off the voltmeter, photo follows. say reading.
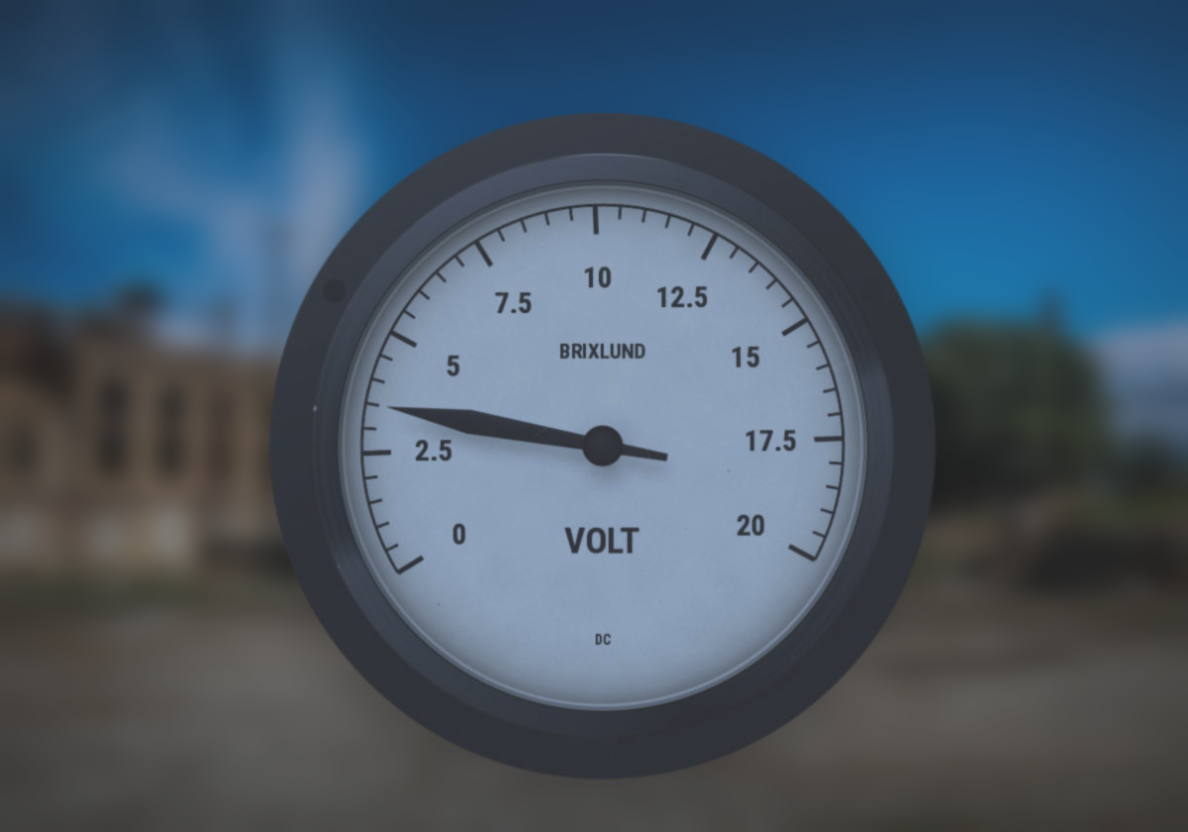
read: 3.5 V
